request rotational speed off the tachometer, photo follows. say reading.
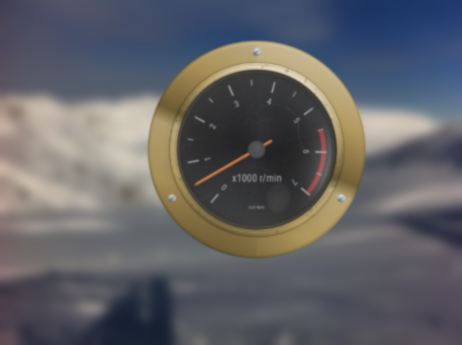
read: 500 rpm
